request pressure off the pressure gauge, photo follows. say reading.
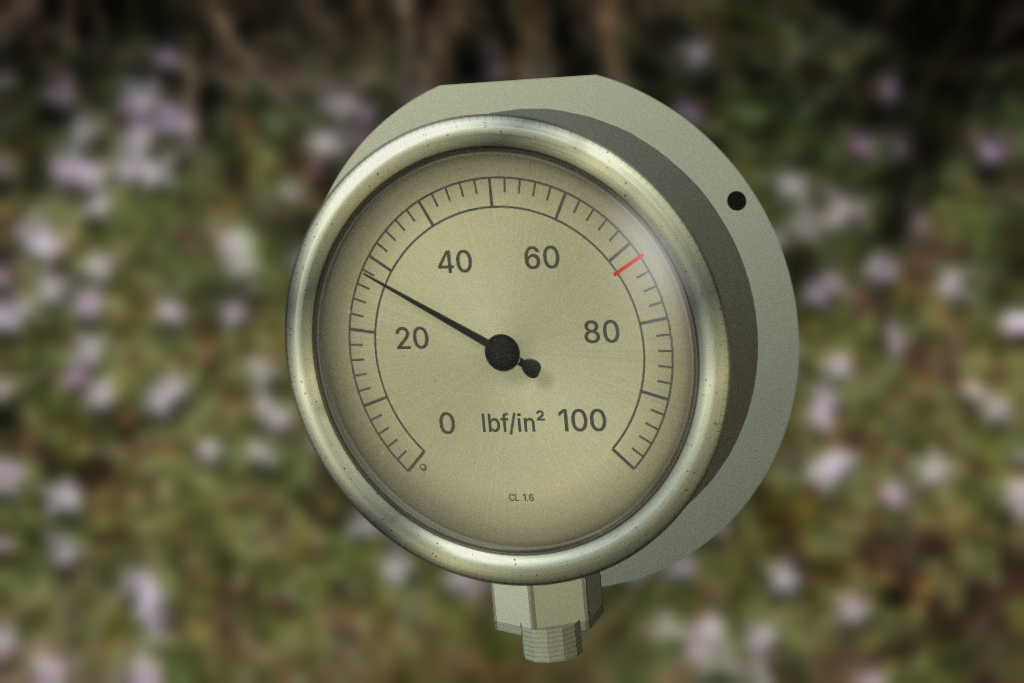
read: 28 psi
